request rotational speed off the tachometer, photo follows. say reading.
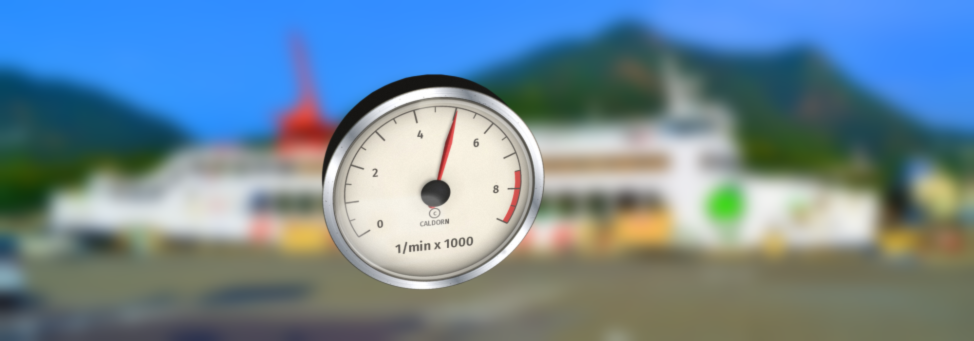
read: 5000 rpm
